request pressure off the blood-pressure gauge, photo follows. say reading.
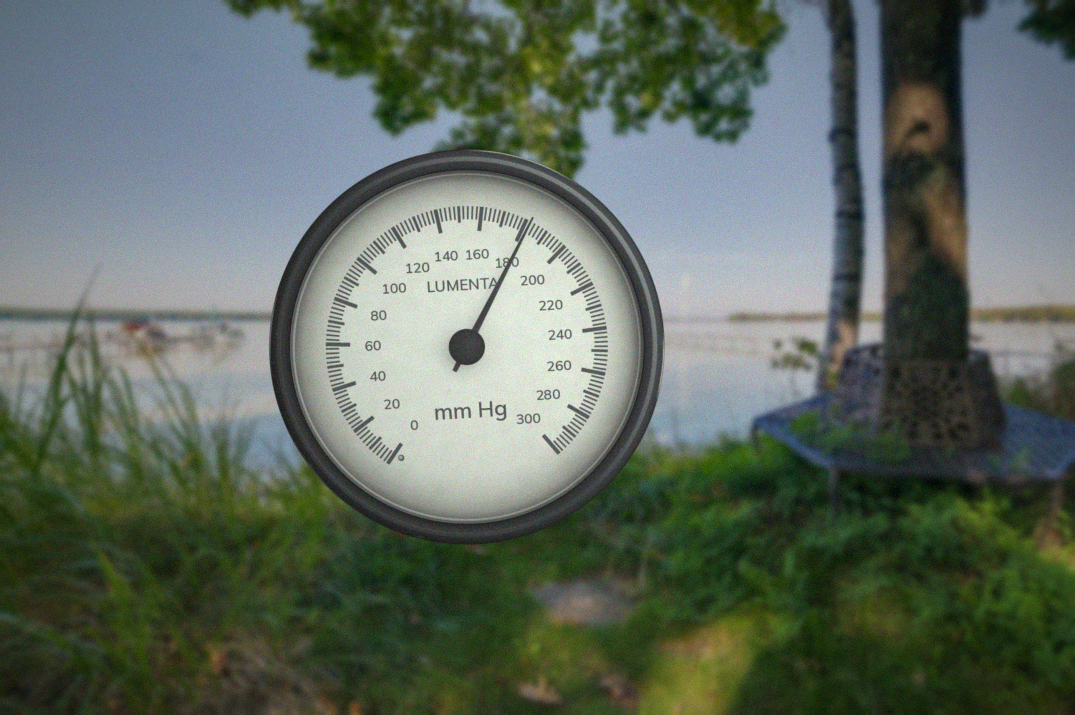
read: 182 mmHg
